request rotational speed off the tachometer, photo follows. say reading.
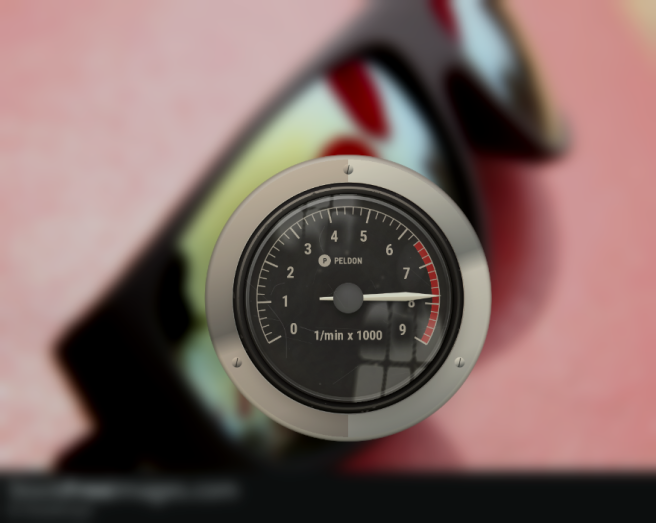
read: 7800 rpm
